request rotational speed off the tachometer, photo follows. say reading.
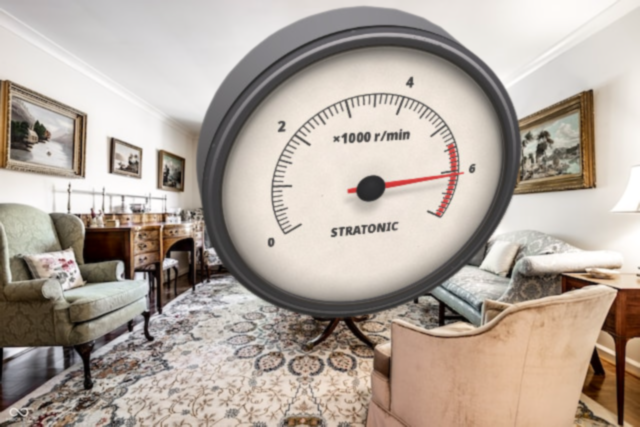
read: 6000 rpm
